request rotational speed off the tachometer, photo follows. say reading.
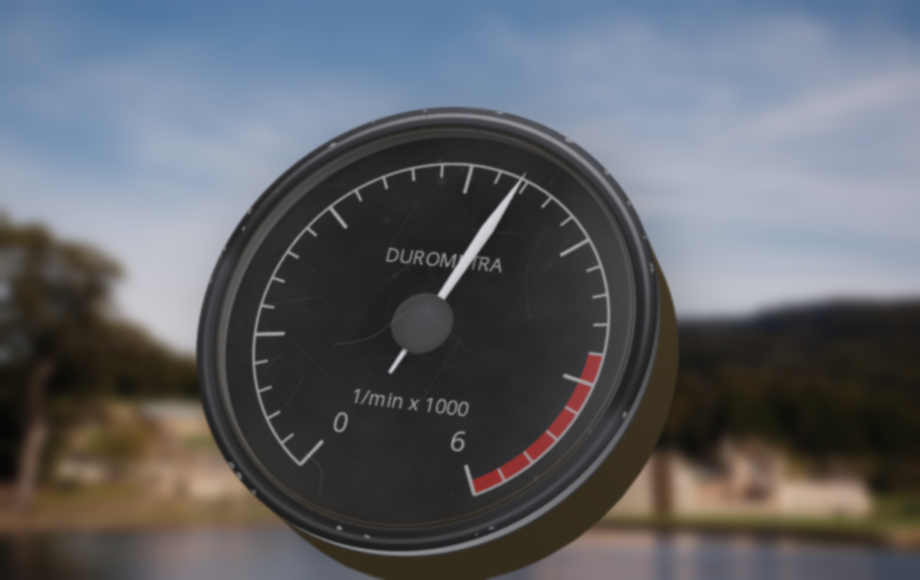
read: 3400 rpm
